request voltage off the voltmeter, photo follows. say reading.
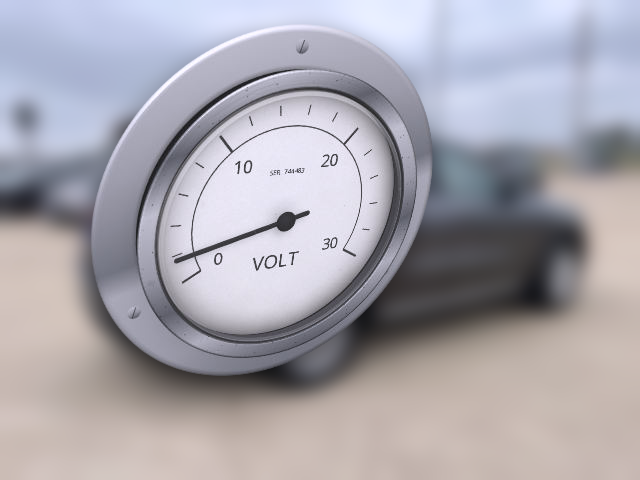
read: 2 V
